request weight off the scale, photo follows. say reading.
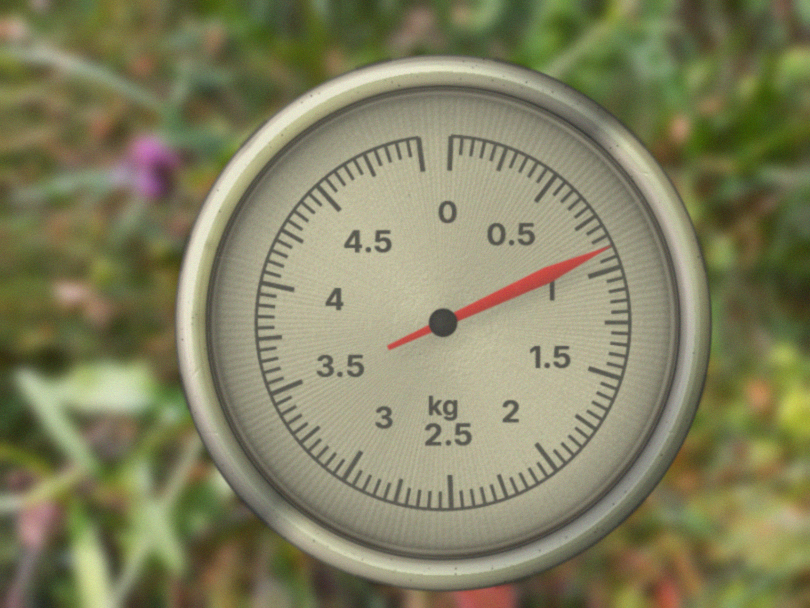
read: 0.9 kg
